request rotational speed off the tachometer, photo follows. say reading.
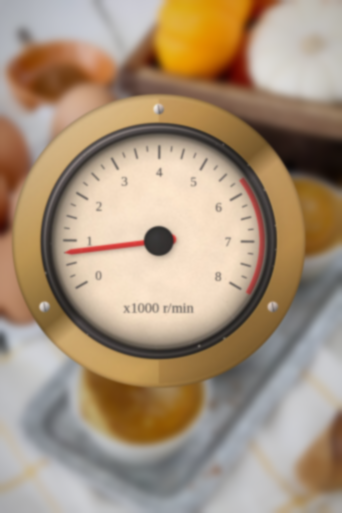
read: 750 rpm
